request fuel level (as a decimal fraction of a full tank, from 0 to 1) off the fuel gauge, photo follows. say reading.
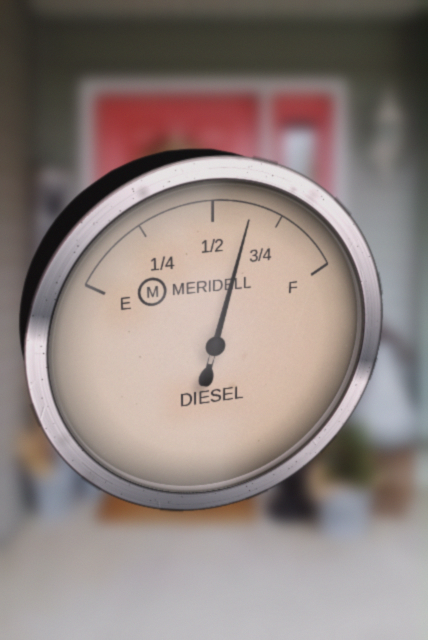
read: 0.625
